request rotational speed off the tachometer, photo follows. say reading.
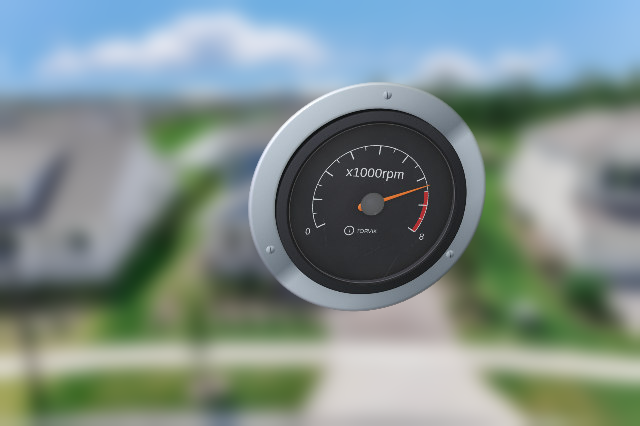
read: 6250 rpm
